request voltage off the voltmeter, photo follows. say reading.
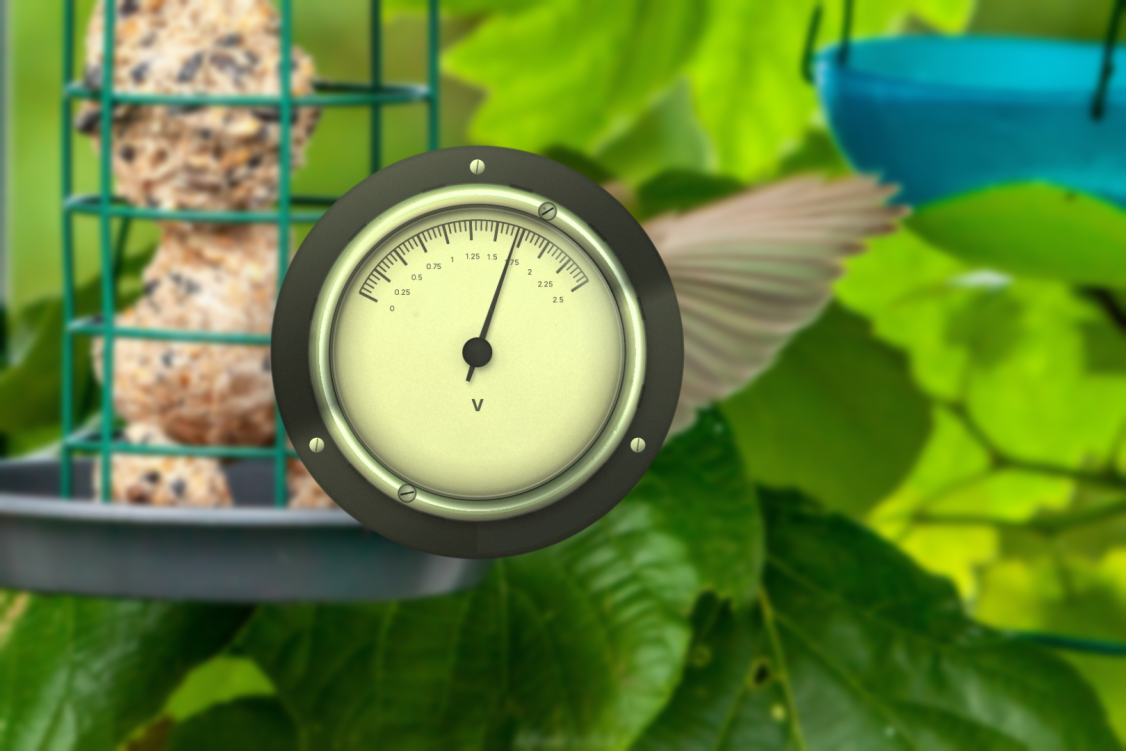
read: 1.7 V
